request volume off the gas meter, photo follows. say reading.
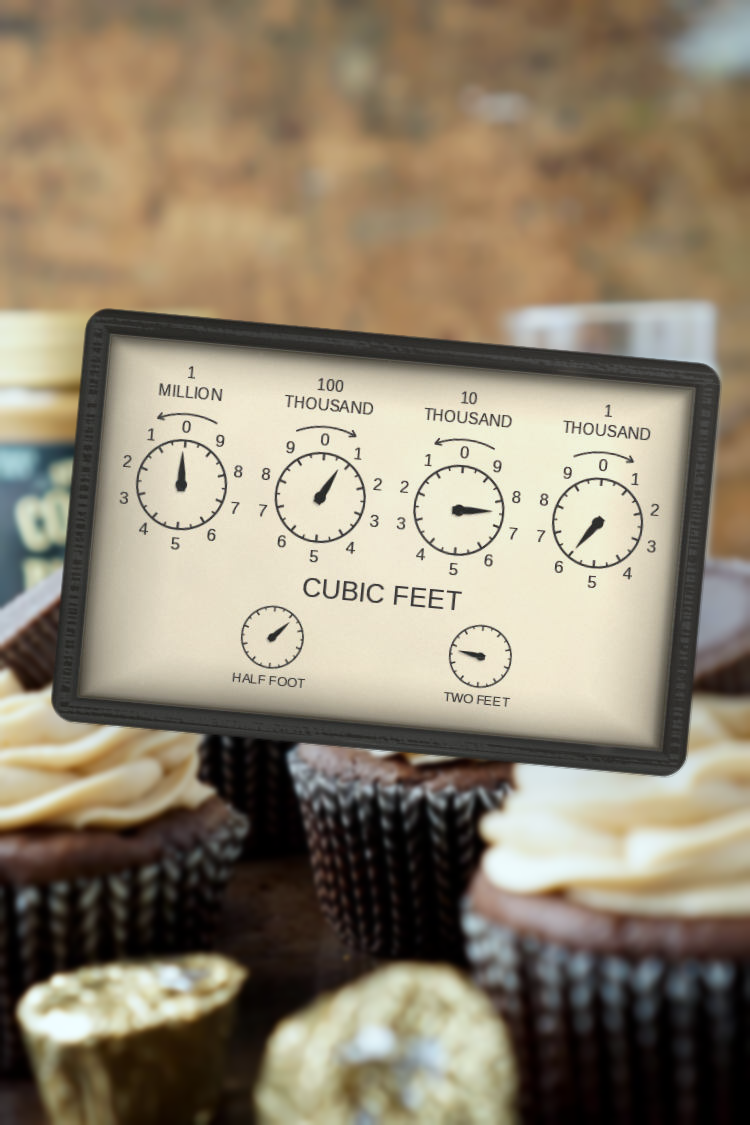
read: 7600 ft³
